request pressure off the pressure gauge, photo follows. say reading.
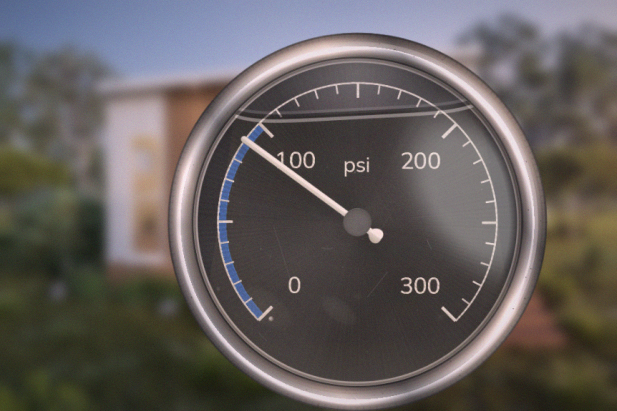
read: 90 psi
